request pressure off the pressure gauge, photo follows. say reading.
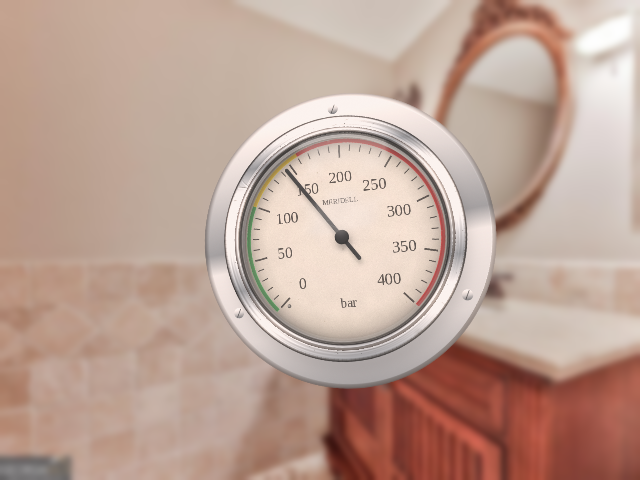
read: 145 bar
